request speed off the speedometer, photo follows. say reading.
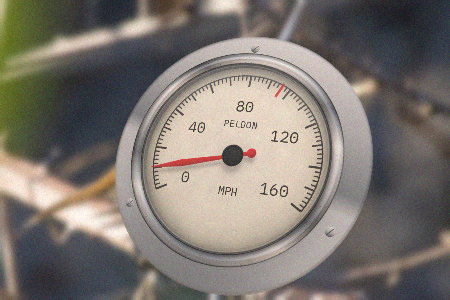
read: 10 mph
